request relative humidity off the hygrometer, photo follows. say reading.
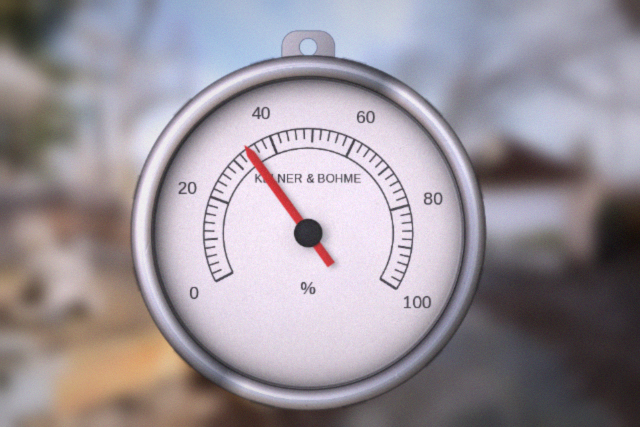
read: 34 %
